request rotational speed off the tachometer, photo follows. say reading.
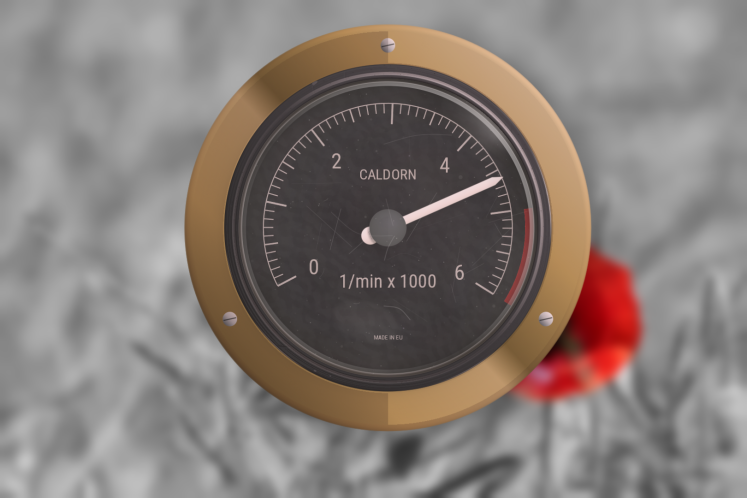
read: 4600 rpm
